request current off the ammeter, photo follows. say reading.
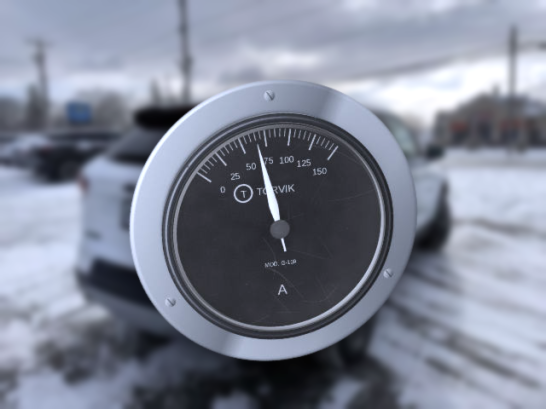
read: 65 A
